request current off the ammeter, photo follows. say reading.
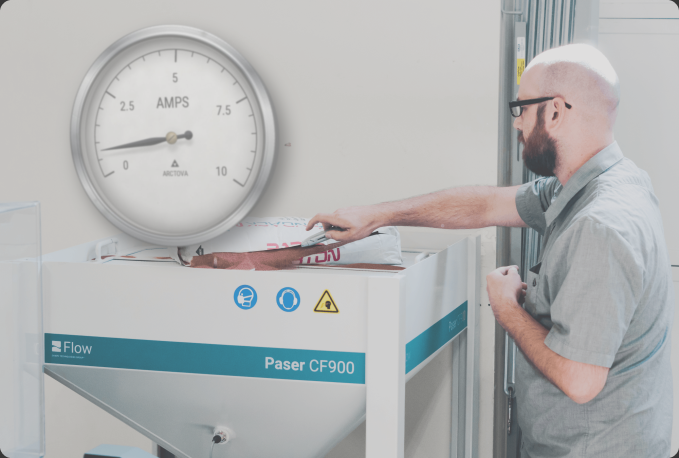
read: 0.75 A
